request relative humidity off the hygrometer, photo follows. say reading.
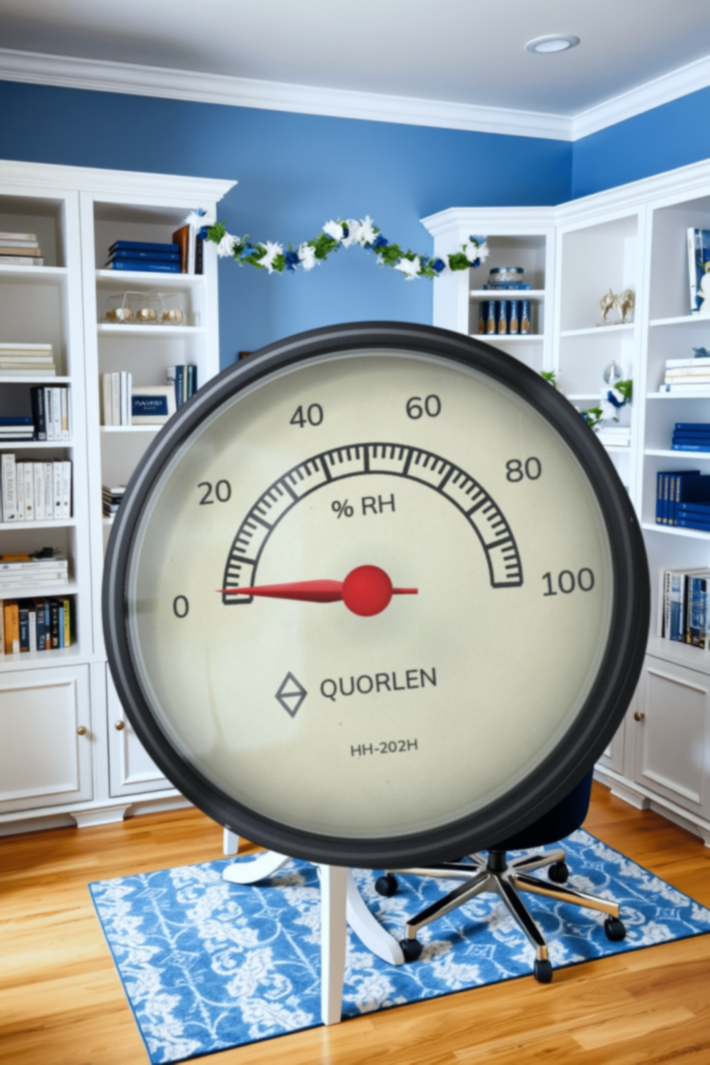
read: 2 %
